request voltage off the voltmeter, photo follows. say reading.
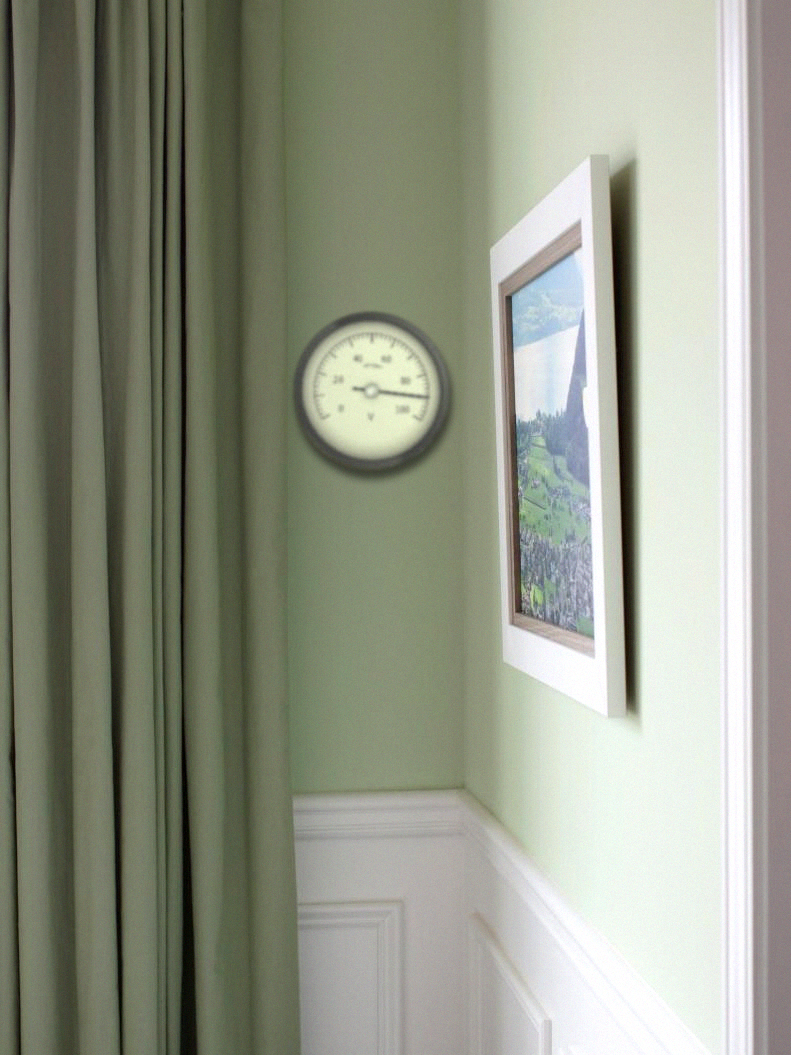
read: 90 V
